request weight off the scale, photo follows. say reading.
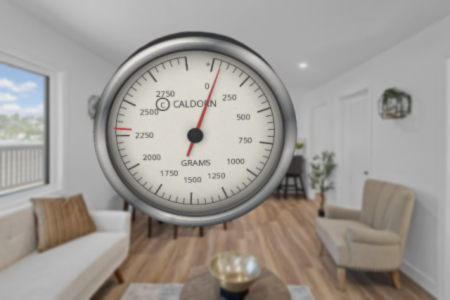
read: 50 g
